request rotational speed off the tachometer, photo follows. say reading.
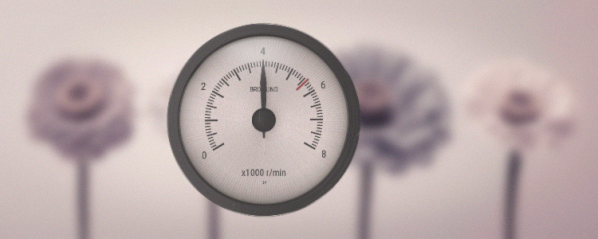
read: 4000 rpm
